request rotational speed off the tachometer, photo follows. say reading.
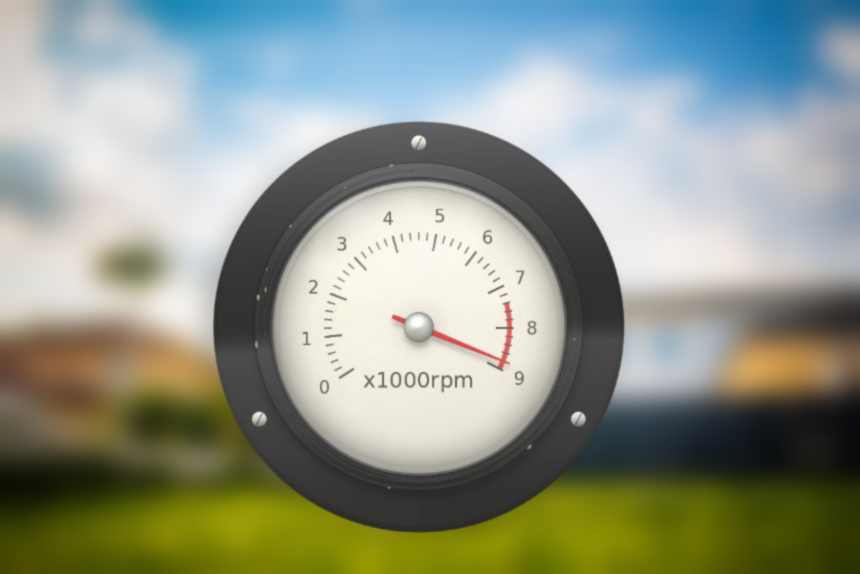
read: 8800 rpm
